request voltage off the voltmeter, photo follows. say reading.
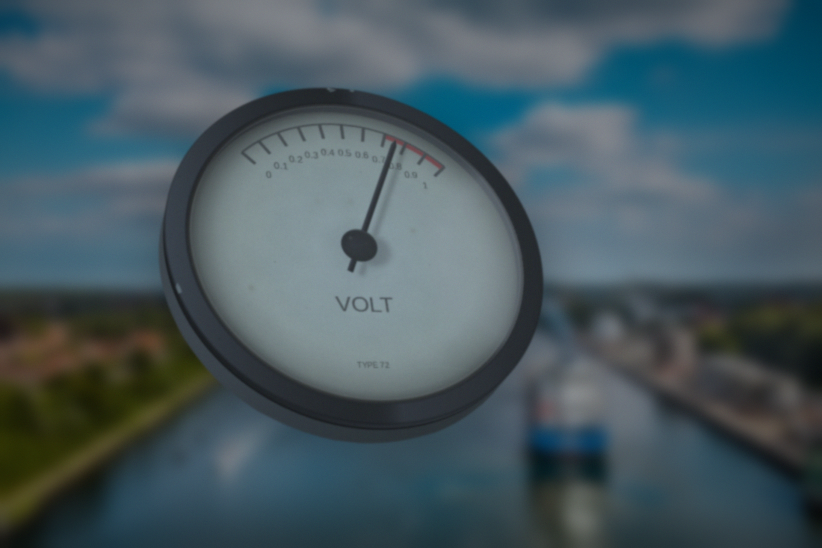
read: 0.75 V
